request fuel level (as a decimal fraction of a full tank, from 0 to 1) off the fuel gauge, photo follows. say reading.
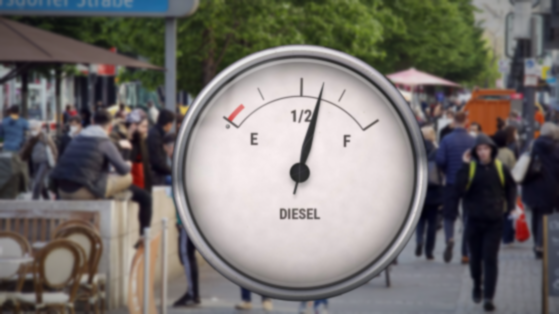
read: 0.625
